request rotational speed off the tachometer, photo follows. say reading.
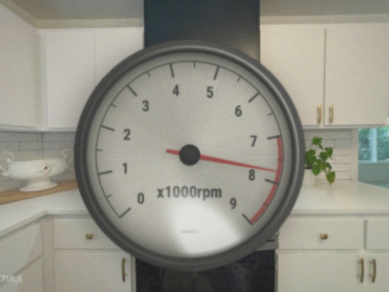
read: 7750 rpm
